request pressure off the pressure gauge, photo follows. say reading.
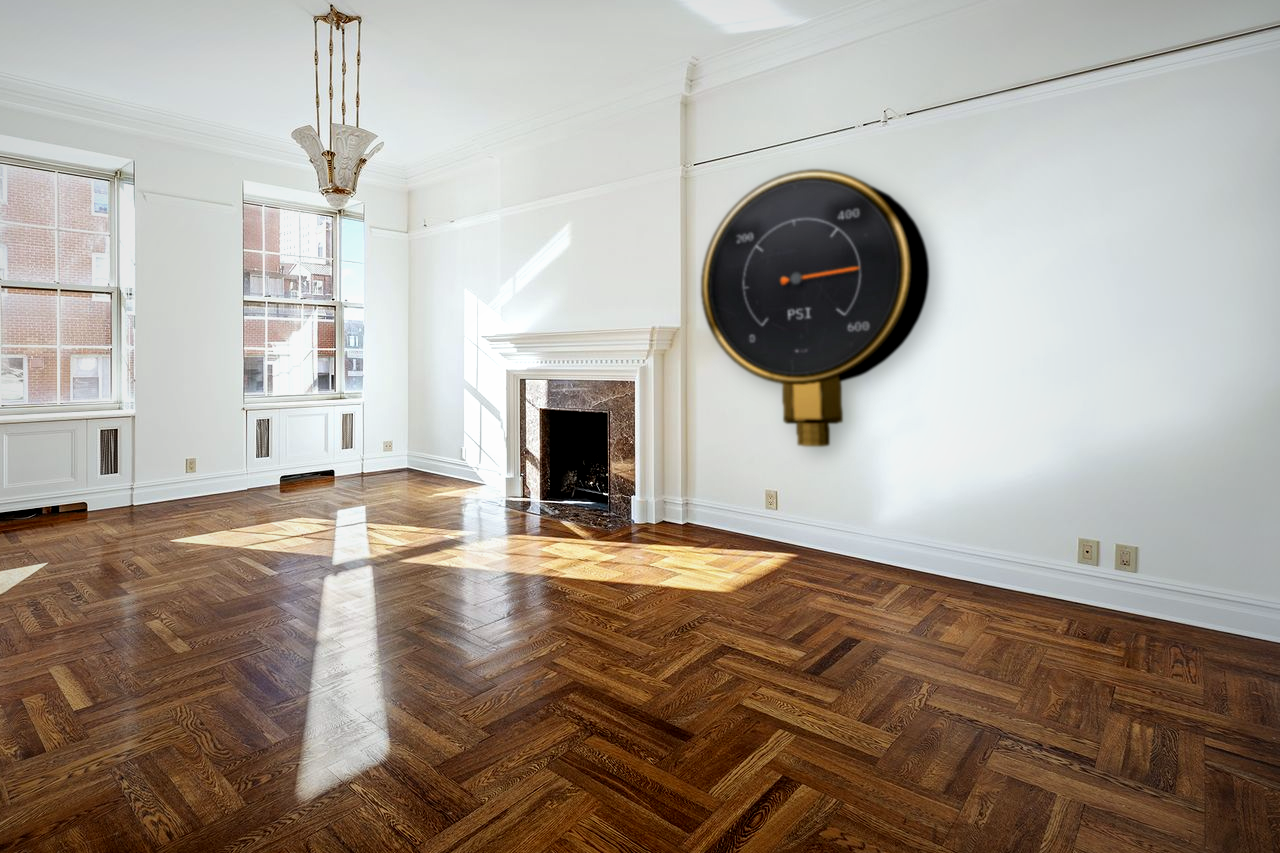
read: 500 psi
